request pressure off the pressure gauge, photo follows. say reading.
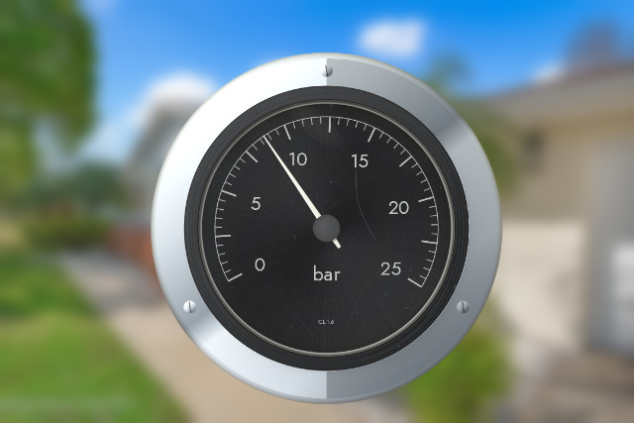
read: 8.75 bar
